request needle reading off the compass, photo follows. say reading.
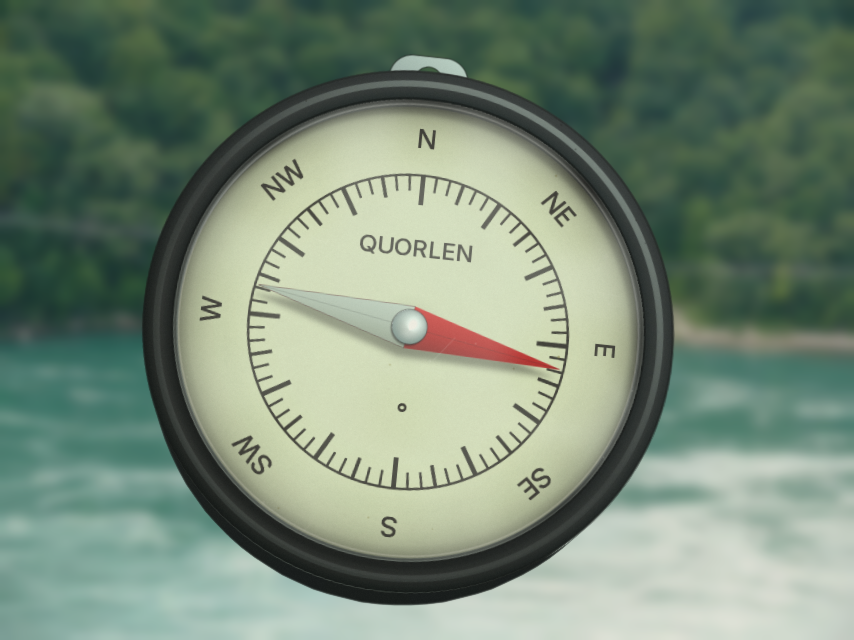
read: 100 °
